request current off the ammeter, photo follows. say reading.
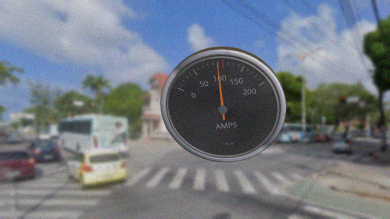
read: 100 A
